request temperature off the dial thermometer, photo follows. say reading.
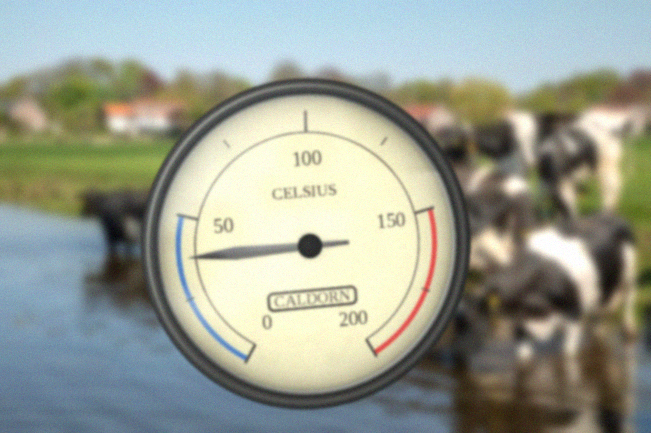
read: 37.5 °C
